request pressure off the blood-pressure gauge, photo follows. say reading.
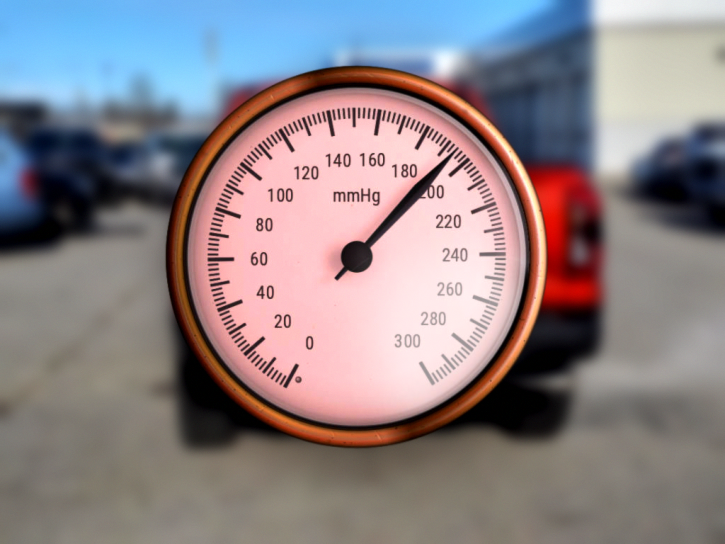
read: 194 mmHg
